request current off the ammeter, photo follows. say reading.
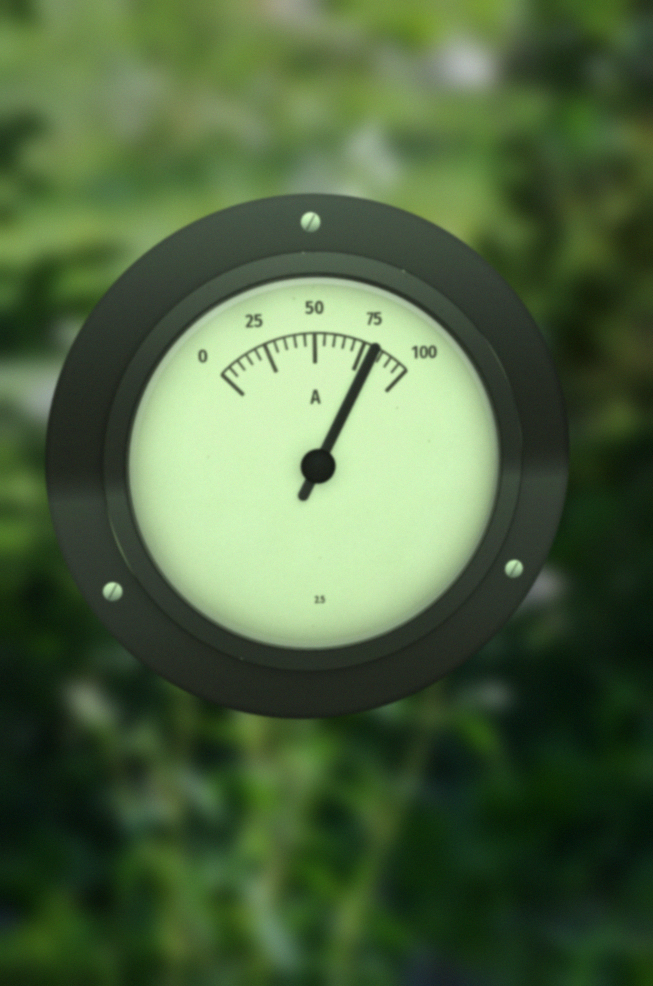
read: 80 A
